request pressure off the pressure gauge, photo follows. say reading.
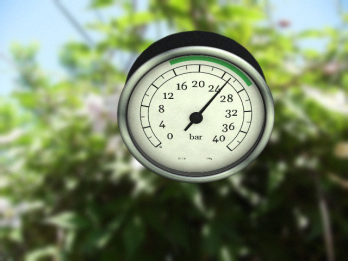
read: 25 bar
